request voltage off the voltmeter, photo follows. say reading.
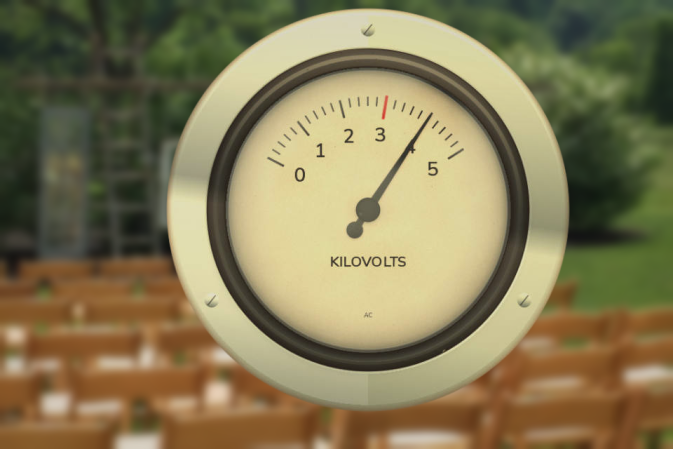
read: 4 kV
